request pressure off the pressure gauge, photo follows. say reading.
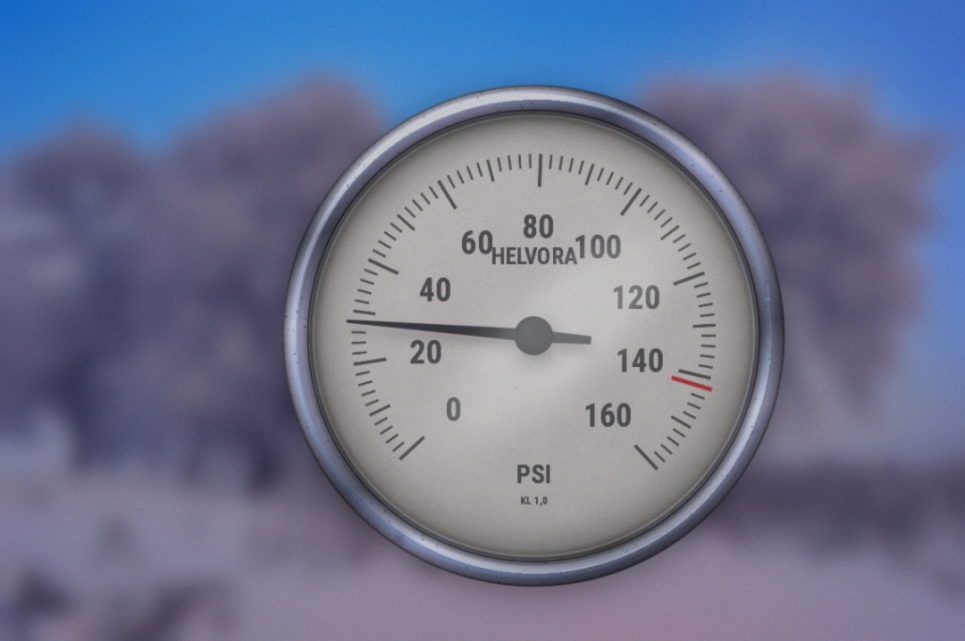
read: 28 psi
